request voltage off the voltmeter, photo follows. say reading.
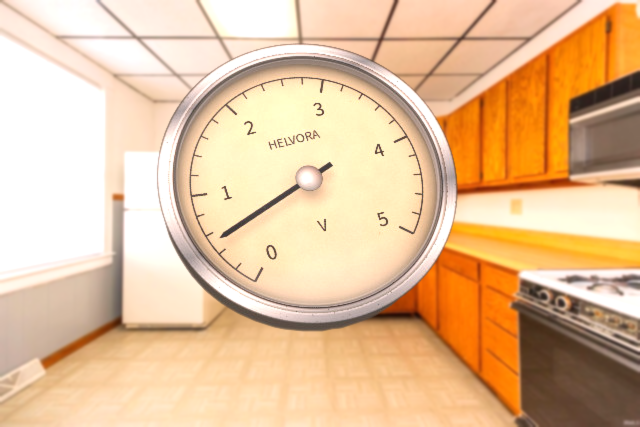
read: 0.5 V
